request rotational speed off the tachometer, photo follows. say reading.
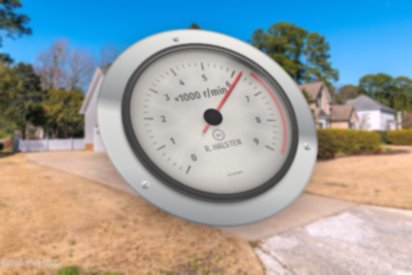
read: 6200 rpm
